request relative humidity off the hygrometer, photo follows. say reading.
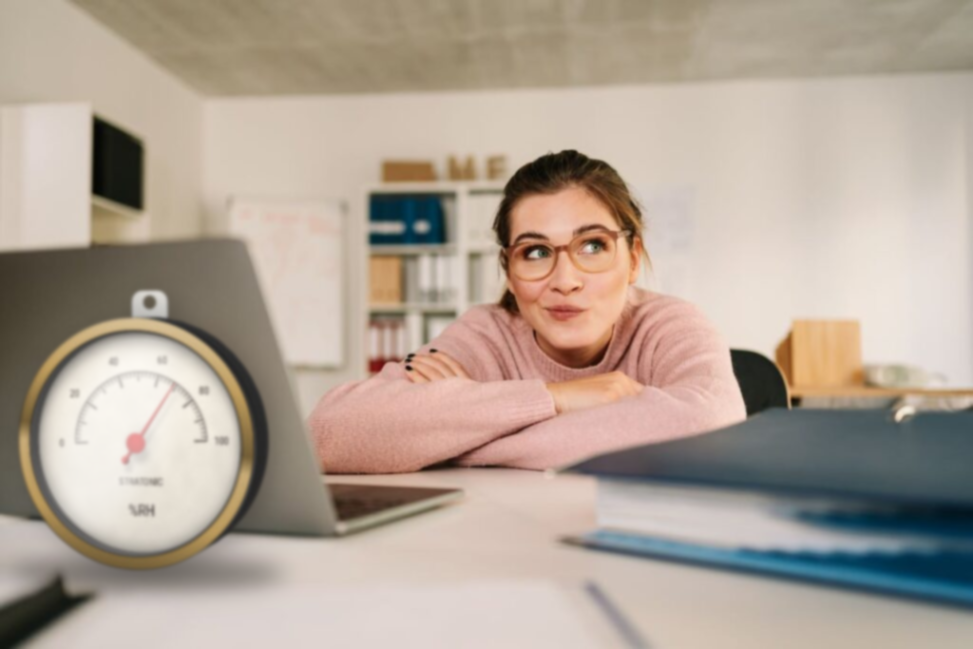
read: 70 %
